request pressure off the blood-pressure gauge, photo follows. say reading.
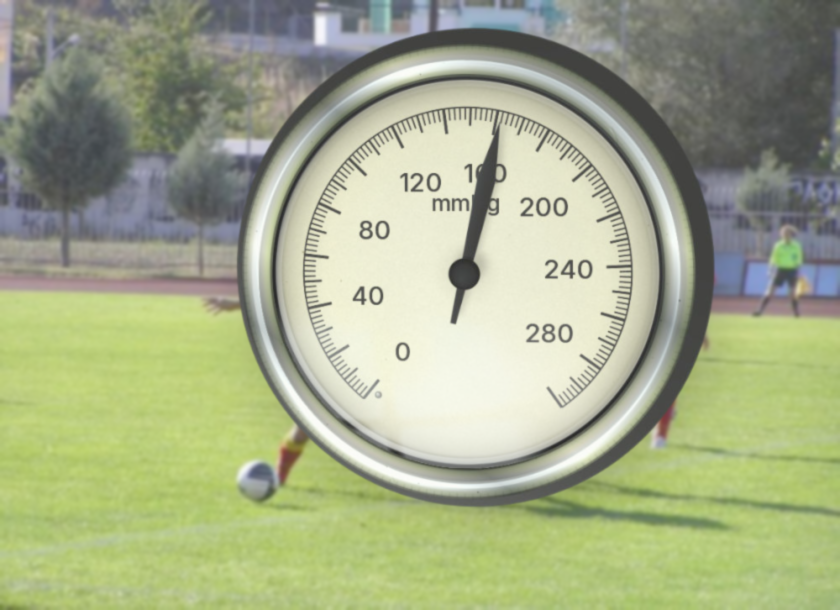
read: 162 mmHg
